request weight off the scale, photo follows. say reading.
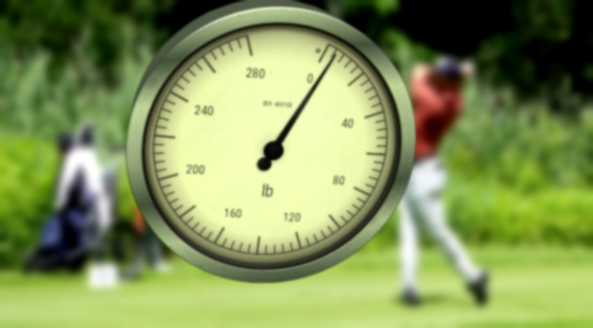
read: 4 lb
